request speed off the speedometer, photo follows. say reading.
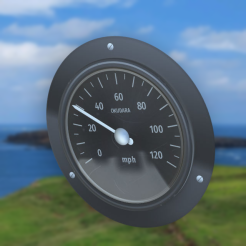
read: 30 mph
